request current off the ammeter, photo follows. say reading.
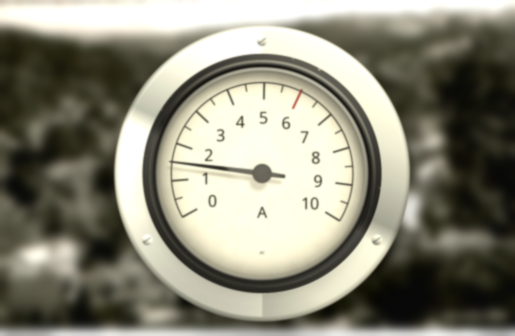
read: 1.5 A
